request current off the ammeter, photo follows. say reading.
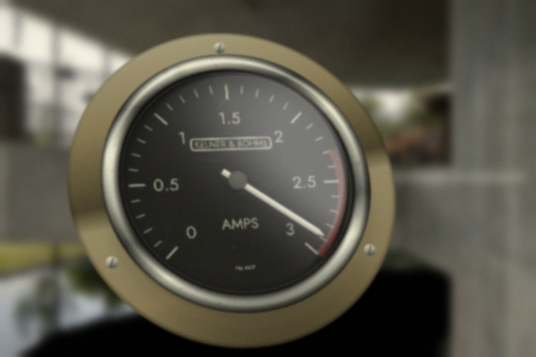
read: 2.9 A
